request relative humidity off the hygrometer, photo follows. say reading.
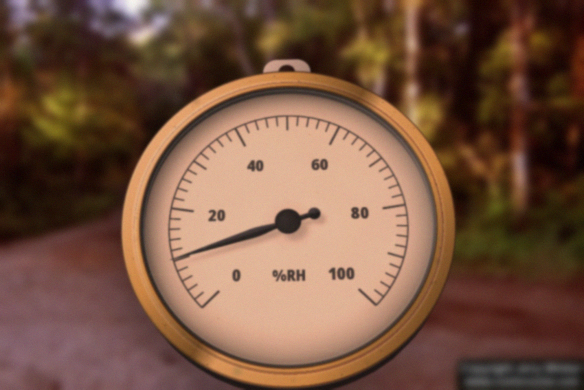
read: 10 %
